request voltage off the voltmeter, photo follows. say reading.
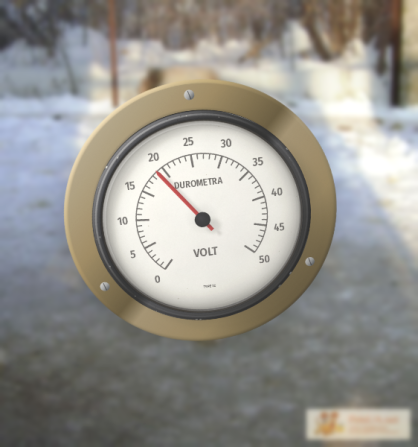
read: 19 V
